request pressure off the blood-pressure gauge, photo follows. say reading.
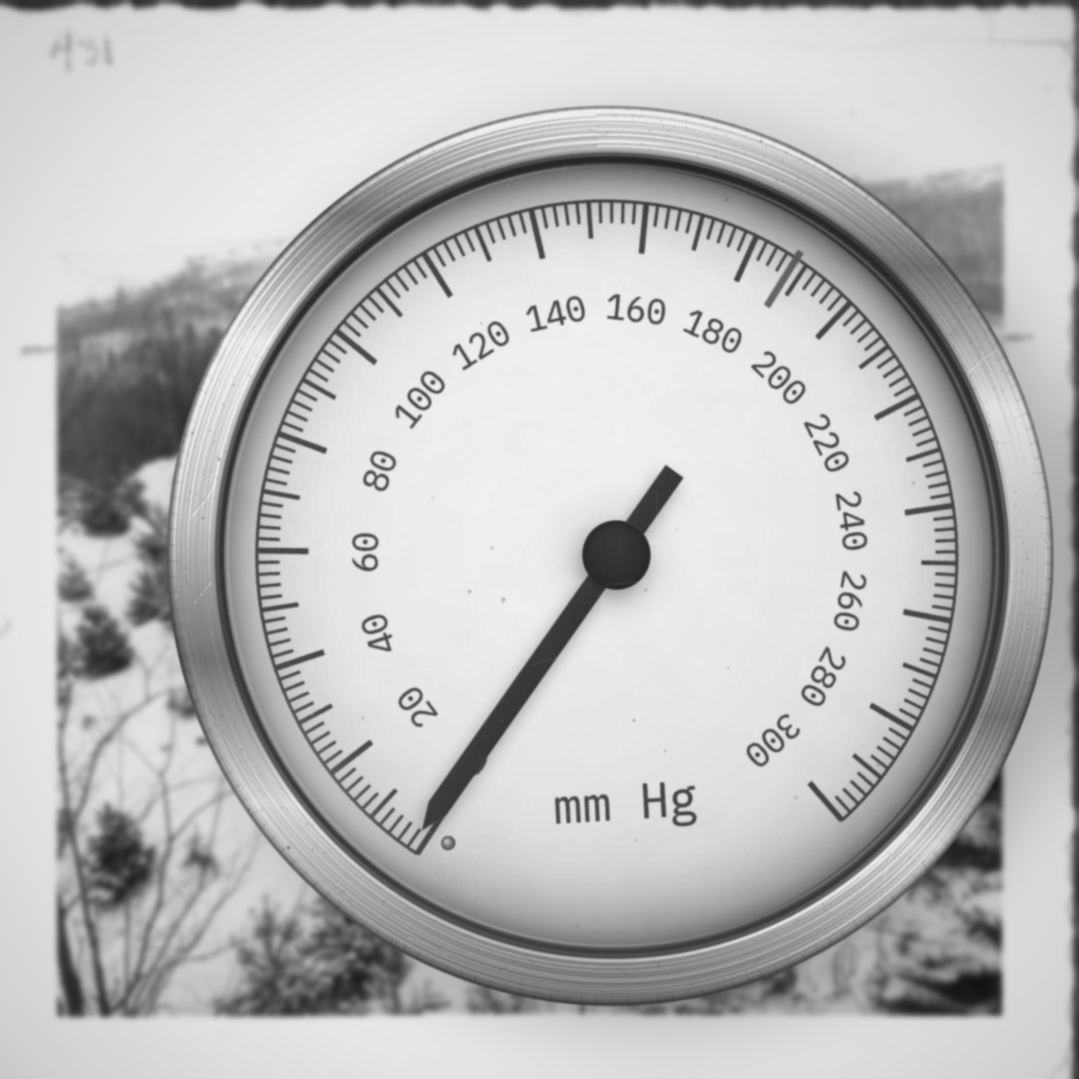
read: 2 mmHg
